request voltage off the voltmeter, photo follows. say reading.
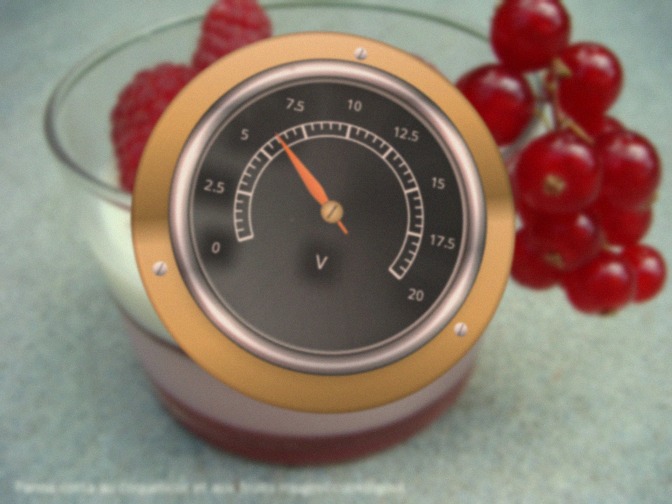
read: 6 V
